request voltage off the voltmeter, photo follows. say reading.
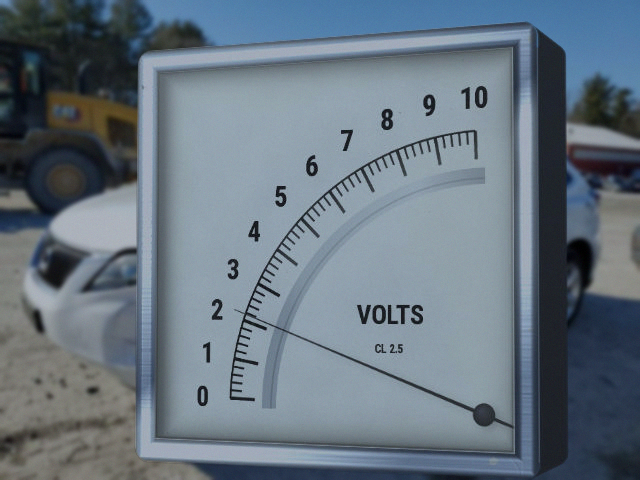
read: 2.2 V
